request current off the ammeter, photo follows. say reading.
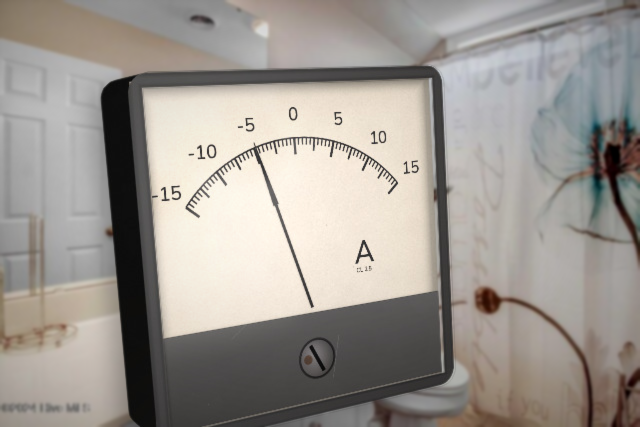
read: -5 A
